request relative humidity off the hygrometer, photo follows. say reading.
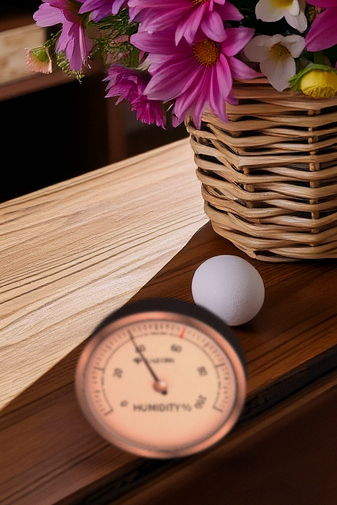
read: 40 %
